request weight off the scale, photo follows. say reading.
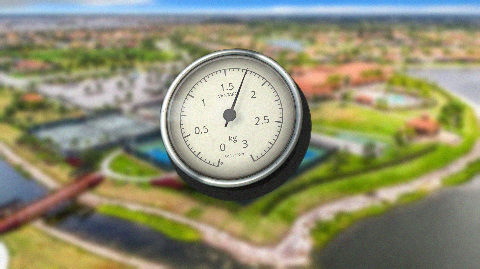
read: 1.75 kg
